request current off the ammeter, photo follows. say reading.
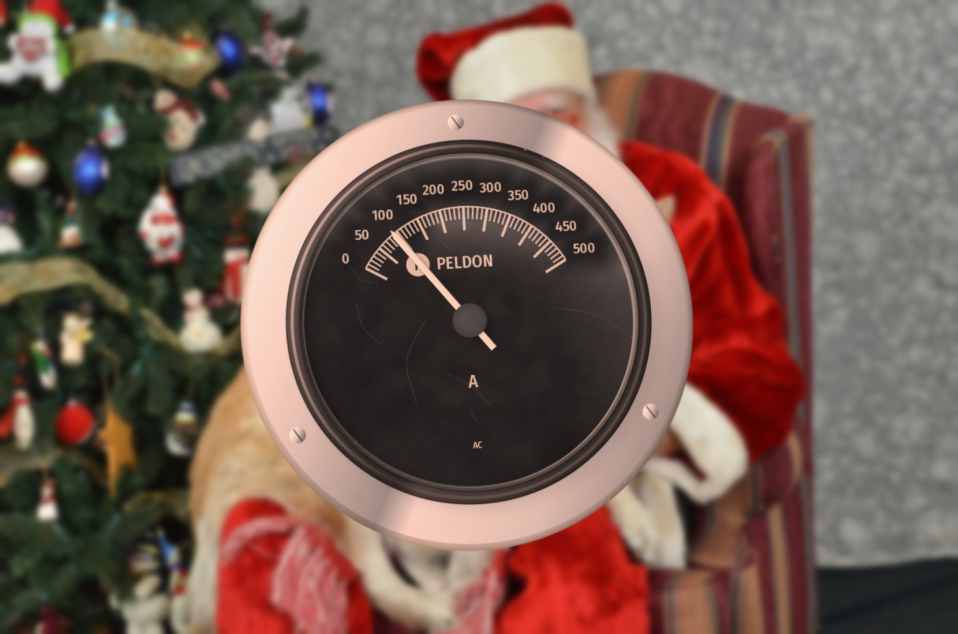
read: 90 A
